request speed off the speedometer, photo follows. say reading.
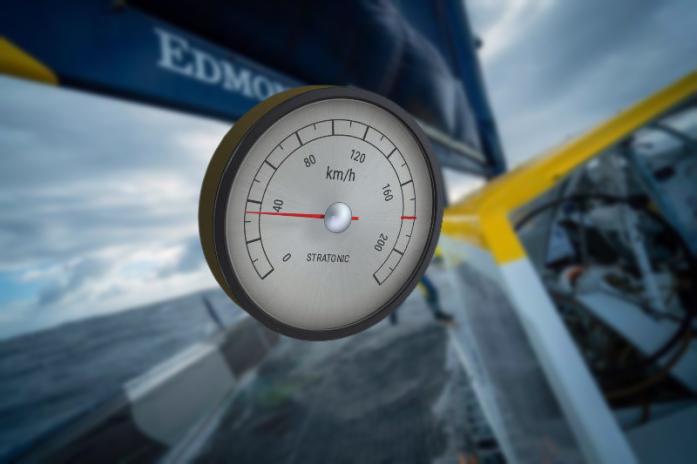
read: 35 km/h
